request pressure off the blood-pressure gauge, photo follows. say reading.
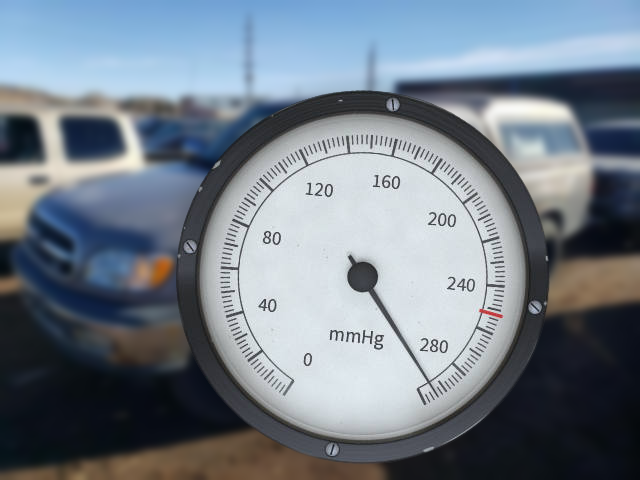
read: 294 mmHg
